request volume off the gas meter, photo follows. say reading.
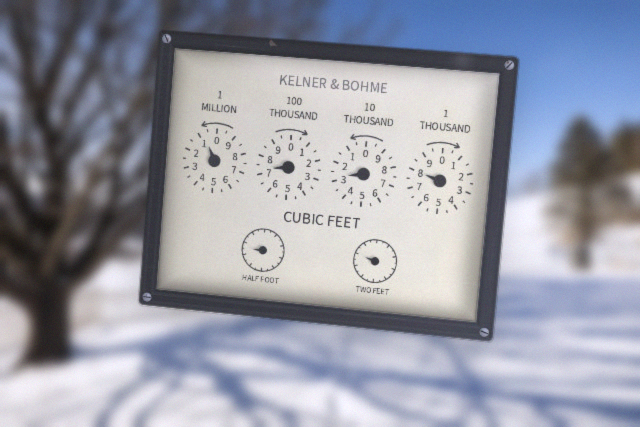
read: 72800 ft³
